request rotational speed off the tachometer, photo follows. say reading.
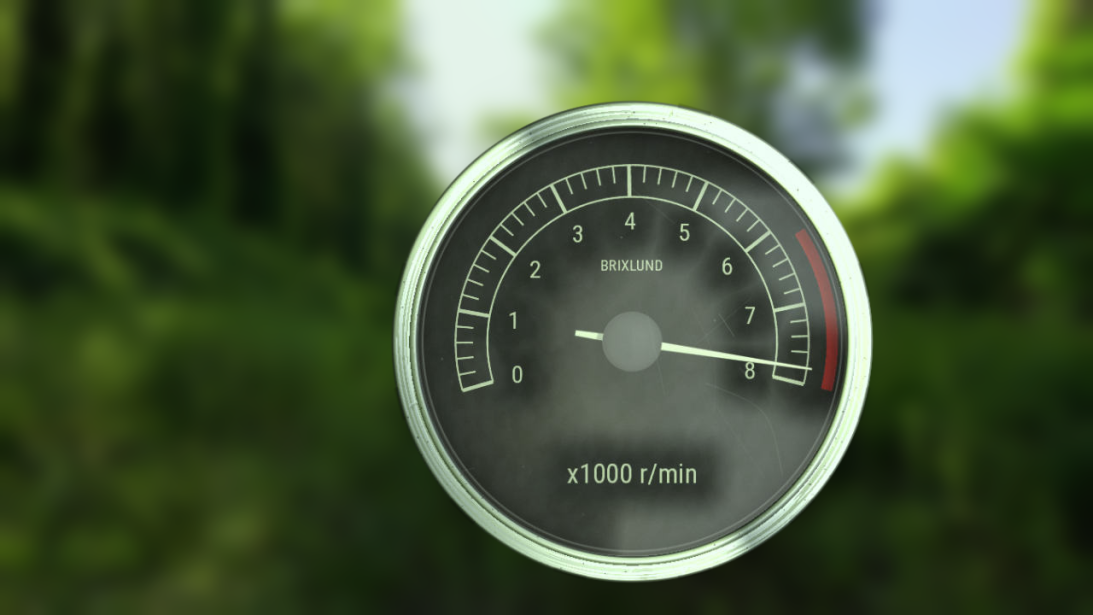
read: 7800 rpm
